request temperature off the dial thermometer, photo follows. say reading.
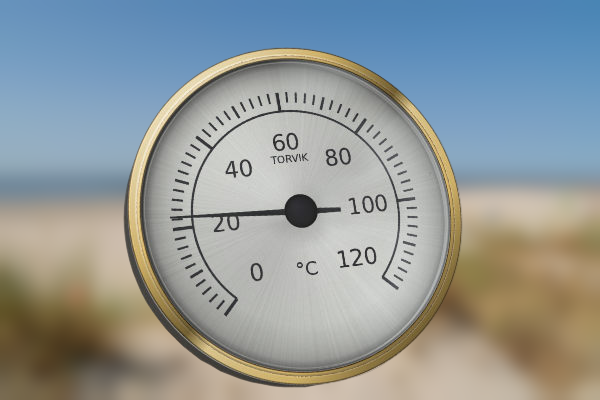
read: 22 °C
